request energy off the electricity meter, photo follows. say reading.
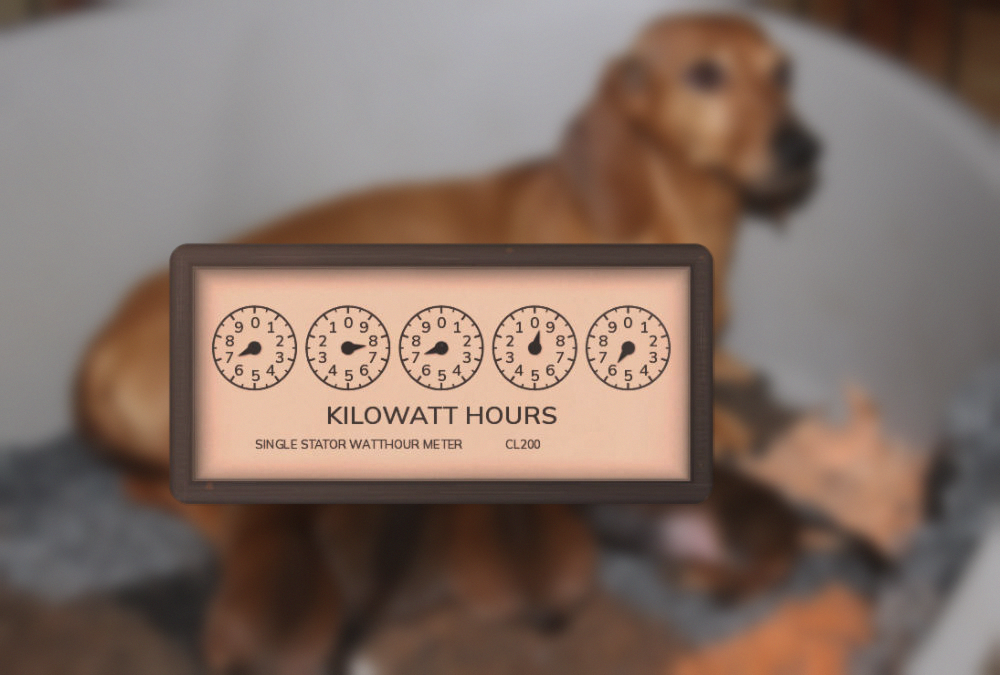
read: 67696 kWh
